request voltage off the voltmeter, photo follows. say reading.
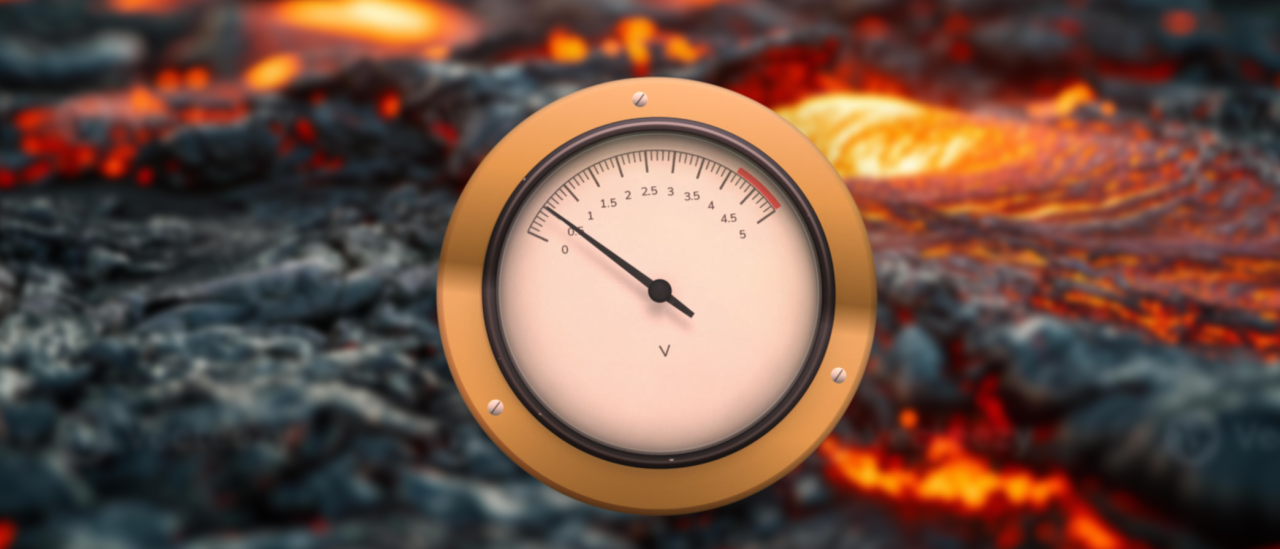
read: 0.5 V
